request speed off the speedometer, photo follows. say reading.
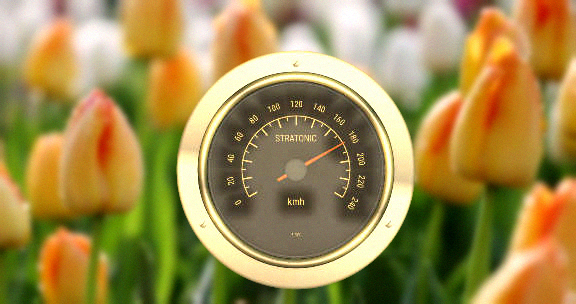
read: 180 km/h
